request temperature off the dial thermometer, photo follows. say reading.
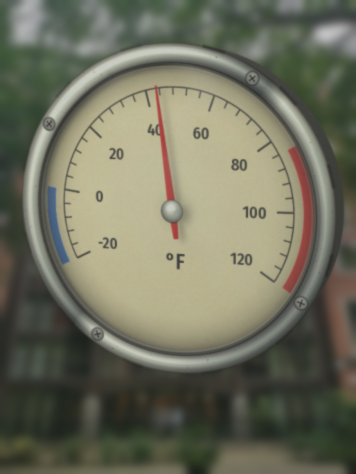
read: 44 °F
